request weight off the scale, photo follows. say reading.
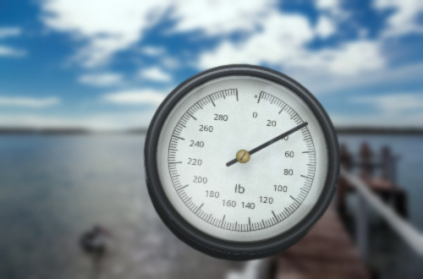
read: 40 lb
